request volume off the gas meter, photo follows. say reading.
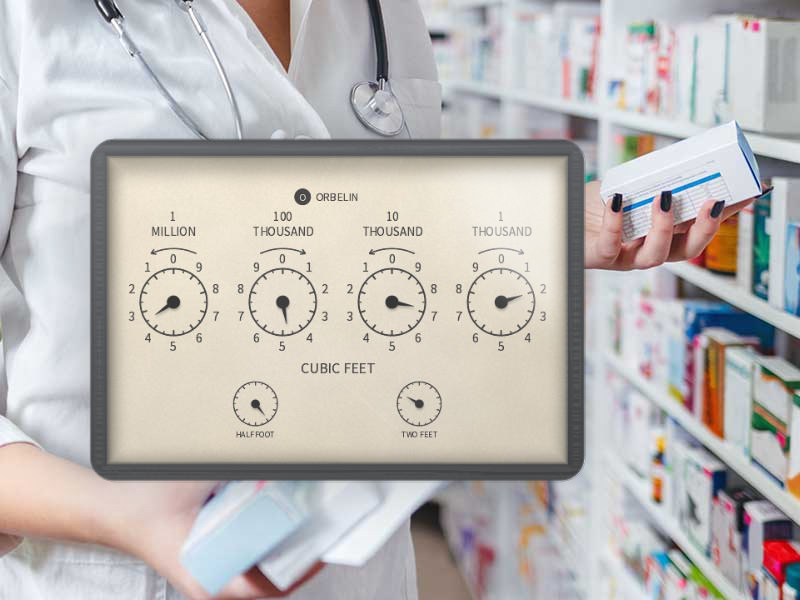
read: 347200 ft³
